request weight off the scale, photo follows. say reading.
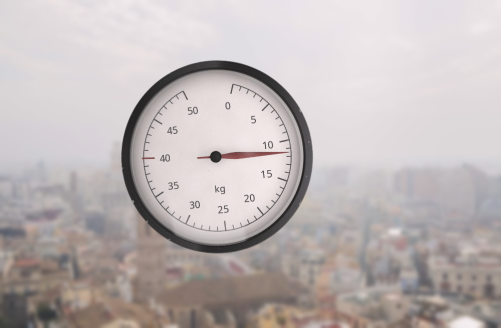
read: 11.5 kg
